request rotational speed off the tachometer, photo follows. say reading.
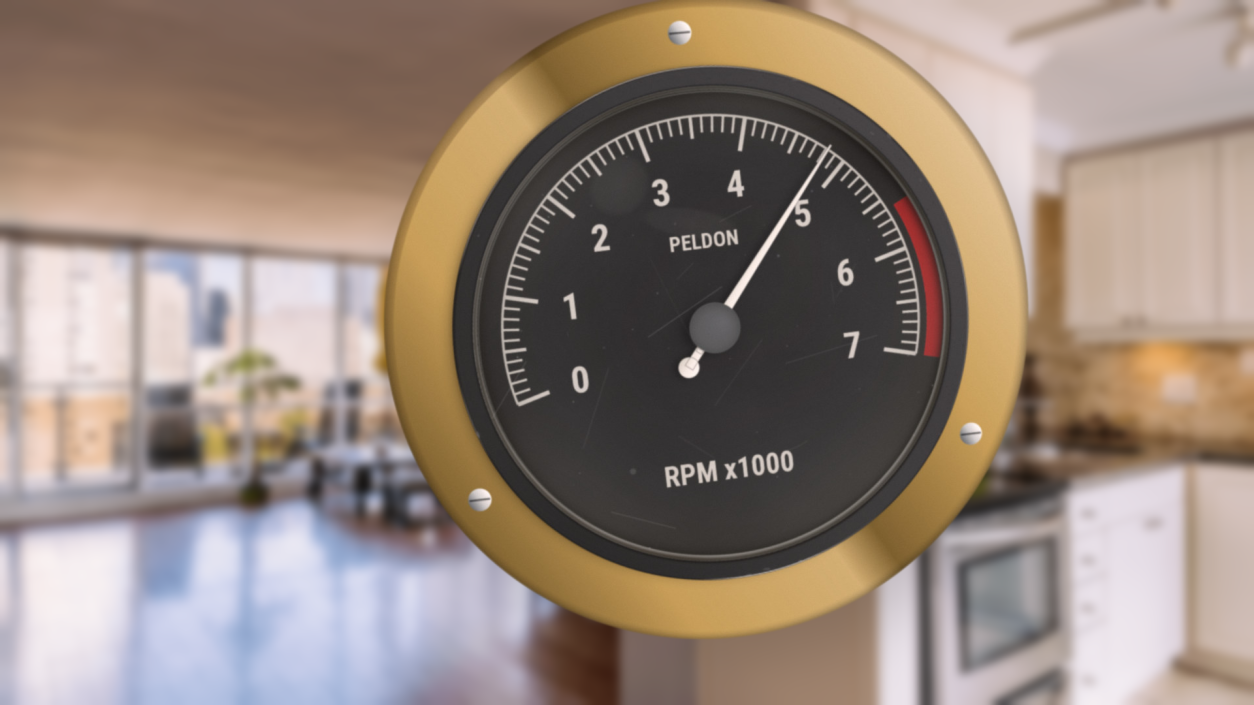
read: 4800 rpm
